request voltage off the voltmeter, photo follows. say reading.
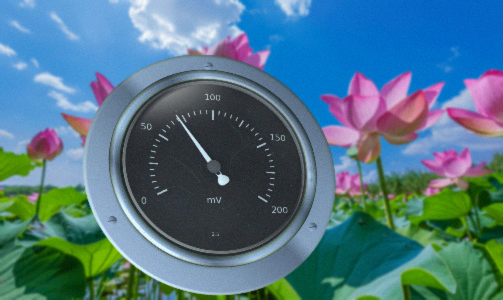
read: 70 mV
